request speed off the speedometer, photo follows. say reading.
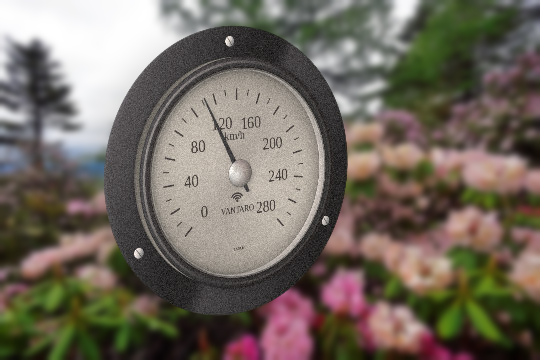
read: 110 km/h
